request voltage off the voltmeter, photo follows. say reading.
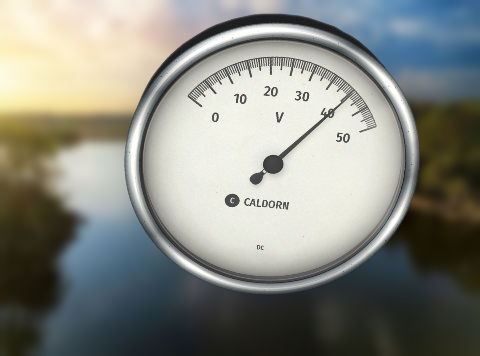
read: 40 V
